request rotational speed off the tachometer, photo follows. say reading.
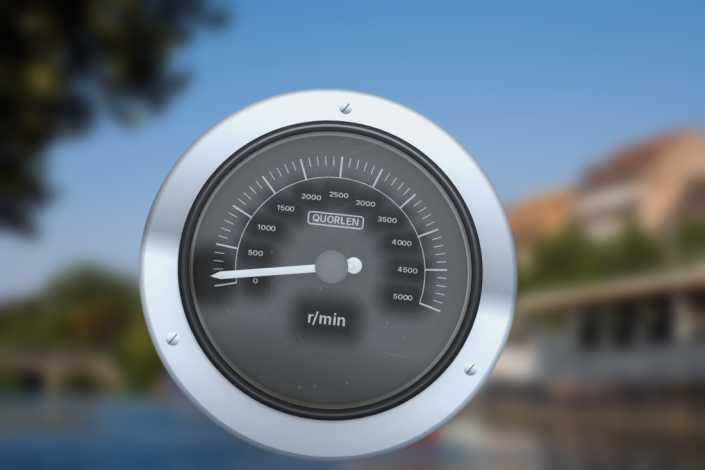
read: 100 rpm
